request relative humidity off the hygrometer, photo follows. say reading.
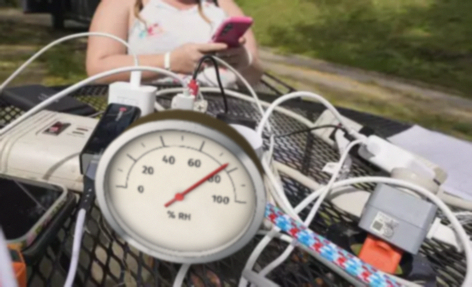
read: 75 %
